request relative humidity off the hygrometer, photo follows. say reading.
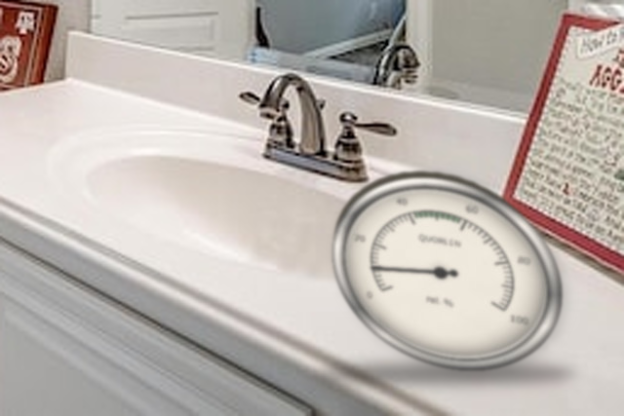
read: 10 %
